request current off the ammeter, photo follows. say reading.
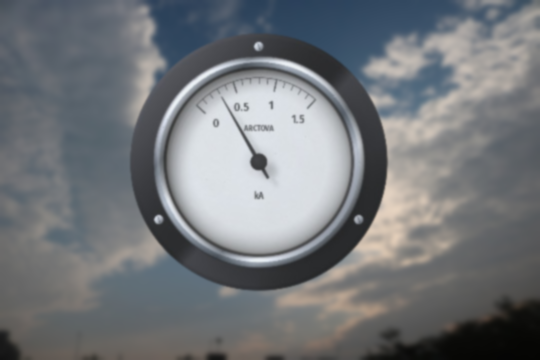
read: 0.3 kA
